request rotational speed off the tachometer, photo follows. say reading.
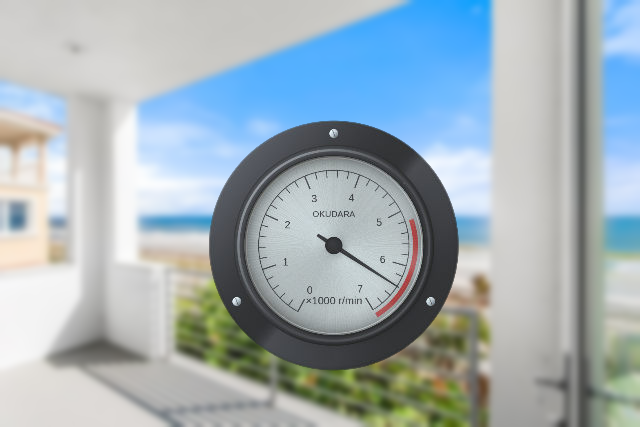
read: 6400 rpm
